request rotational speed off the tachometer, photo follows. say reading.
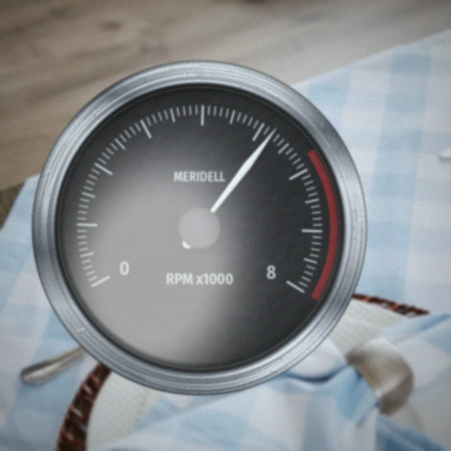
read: 5200 rpm
